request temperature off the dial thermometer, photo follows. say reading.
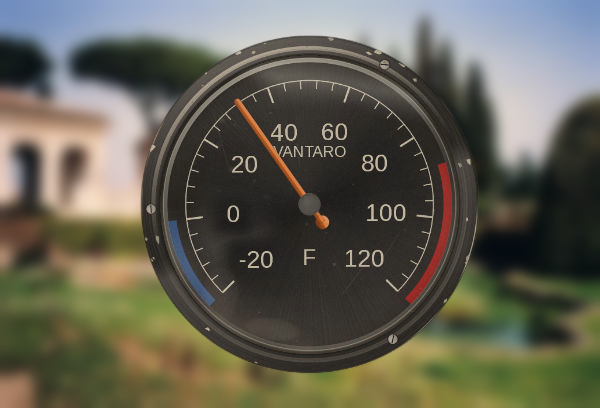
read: 32 °F
